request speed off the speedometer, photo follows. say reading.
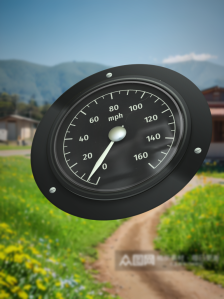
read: 5 mph
